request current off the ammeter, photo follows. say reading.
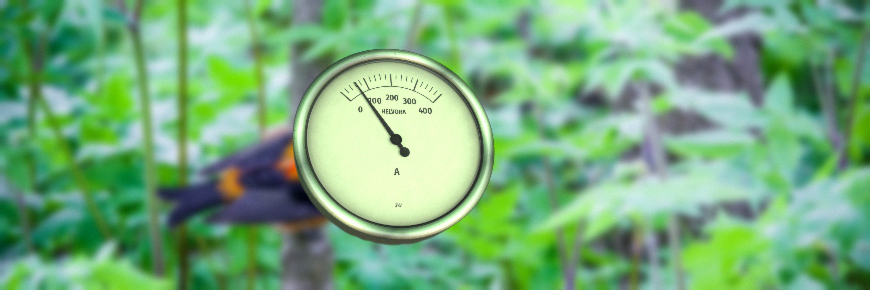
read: 60 A
